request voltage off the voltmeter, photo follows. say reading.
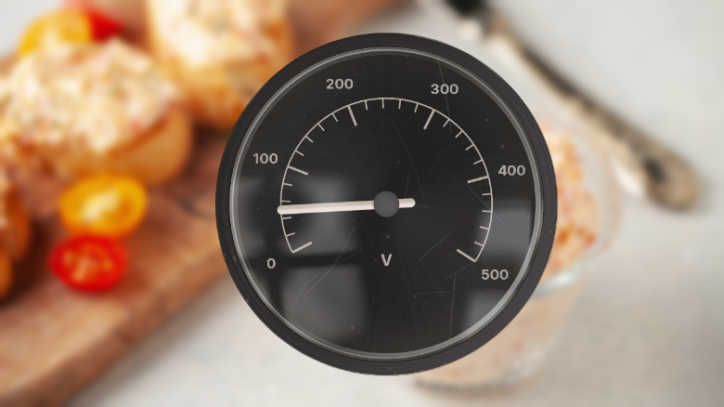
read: 50 V
